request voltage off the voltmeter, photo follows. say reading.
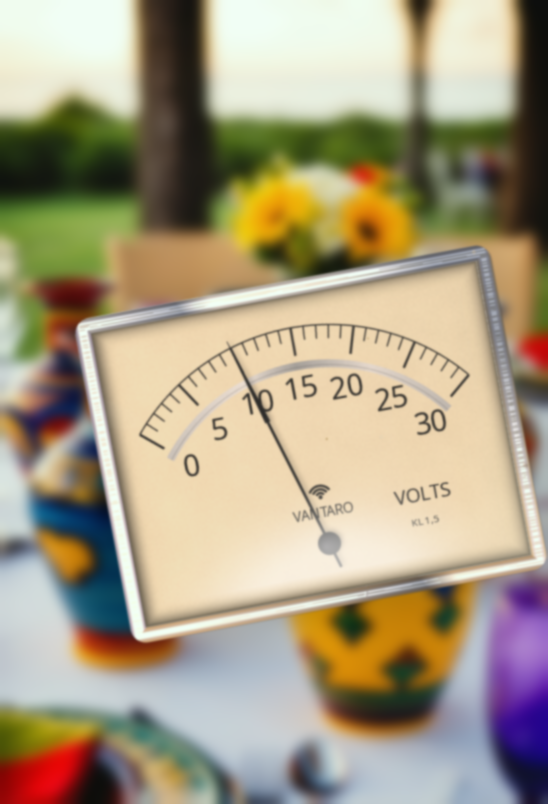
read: 10 V
